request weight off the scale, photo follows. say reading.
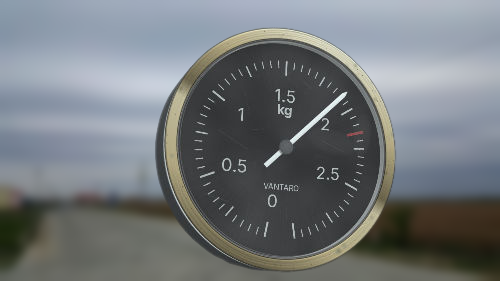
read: 1.9 kg
